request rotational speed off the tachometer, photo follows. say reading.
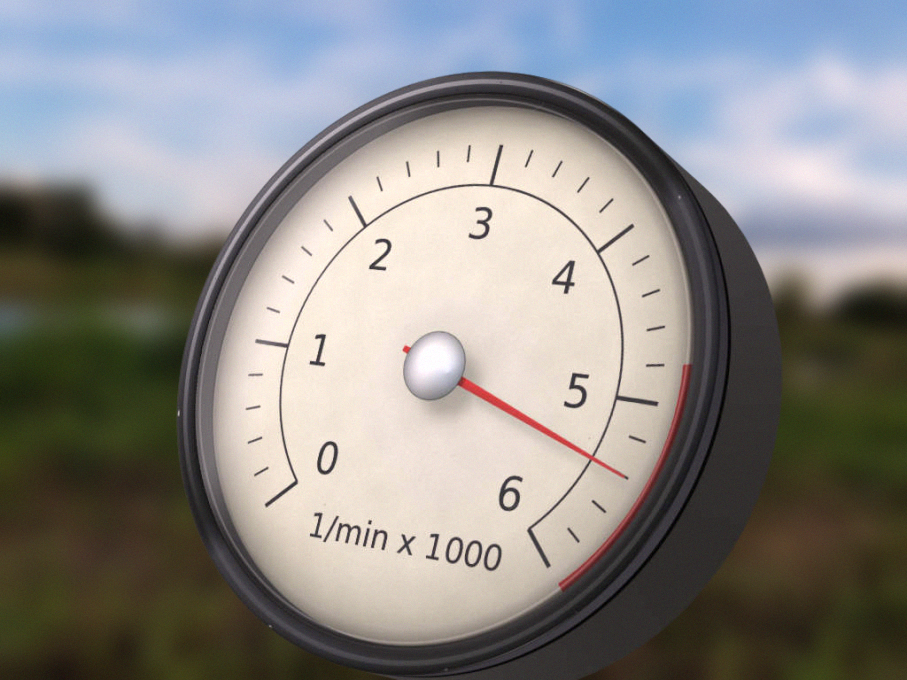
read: 5400 rpm
